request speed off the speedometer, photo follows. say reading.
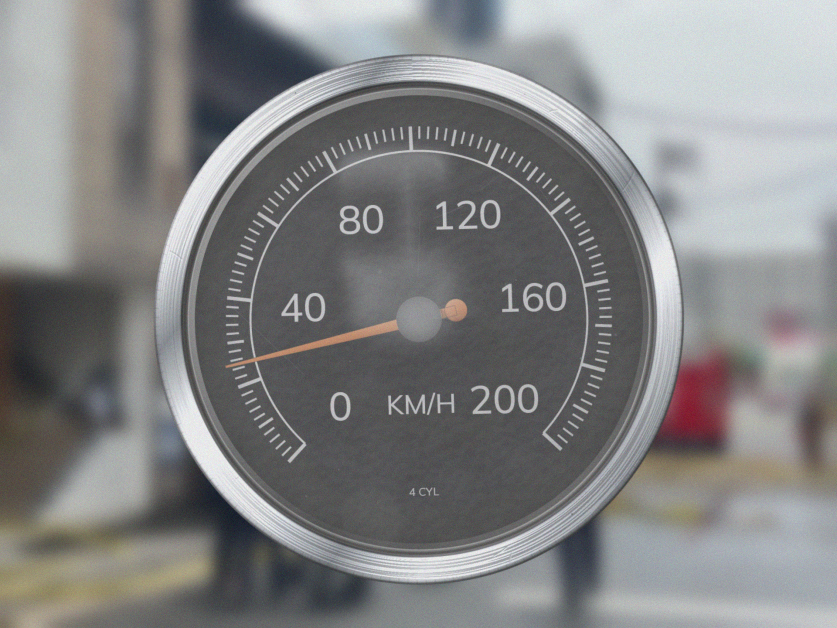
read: 25 km/h
